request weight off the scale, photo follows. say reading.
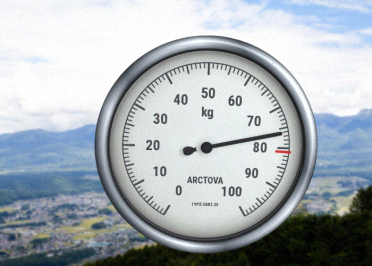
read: 76 kg
